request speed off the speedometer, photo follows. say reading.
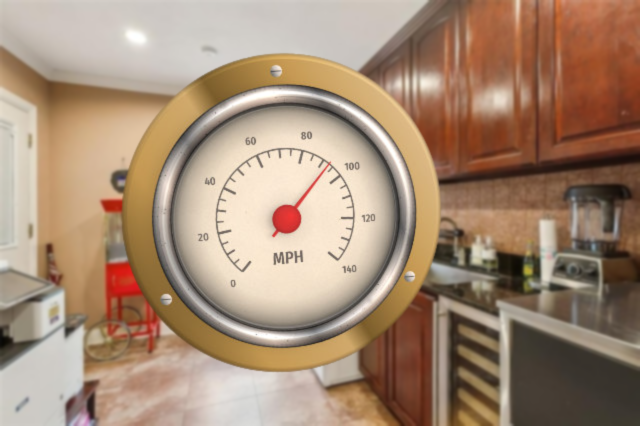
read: 92.5 mph
